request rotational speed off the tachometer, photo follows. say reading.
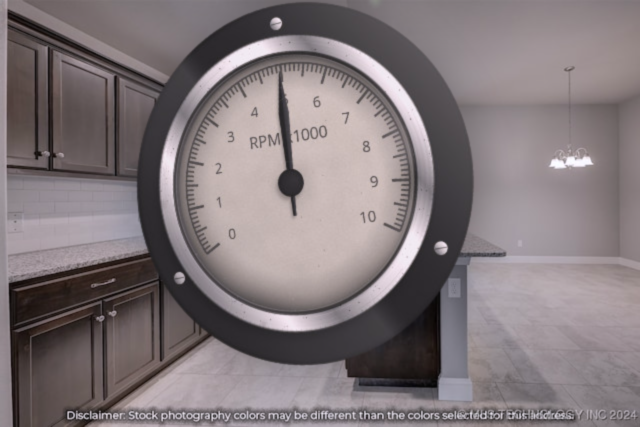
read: 5000 rpm
